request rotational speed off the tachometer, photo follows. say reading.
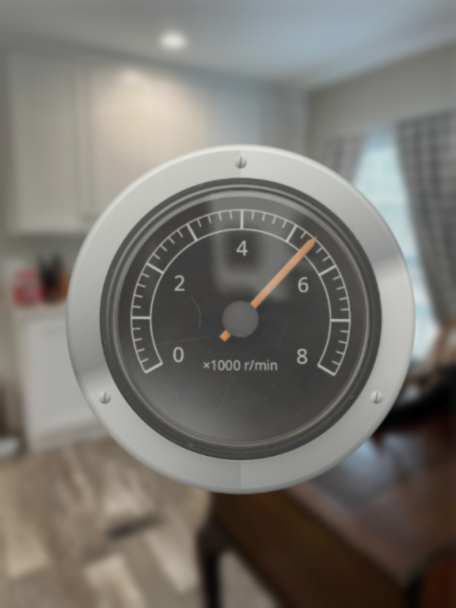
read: 5400 rpm
